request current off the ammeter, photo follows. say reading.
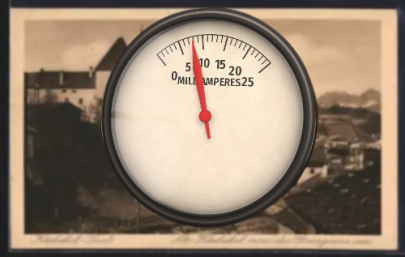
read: 8 mA
